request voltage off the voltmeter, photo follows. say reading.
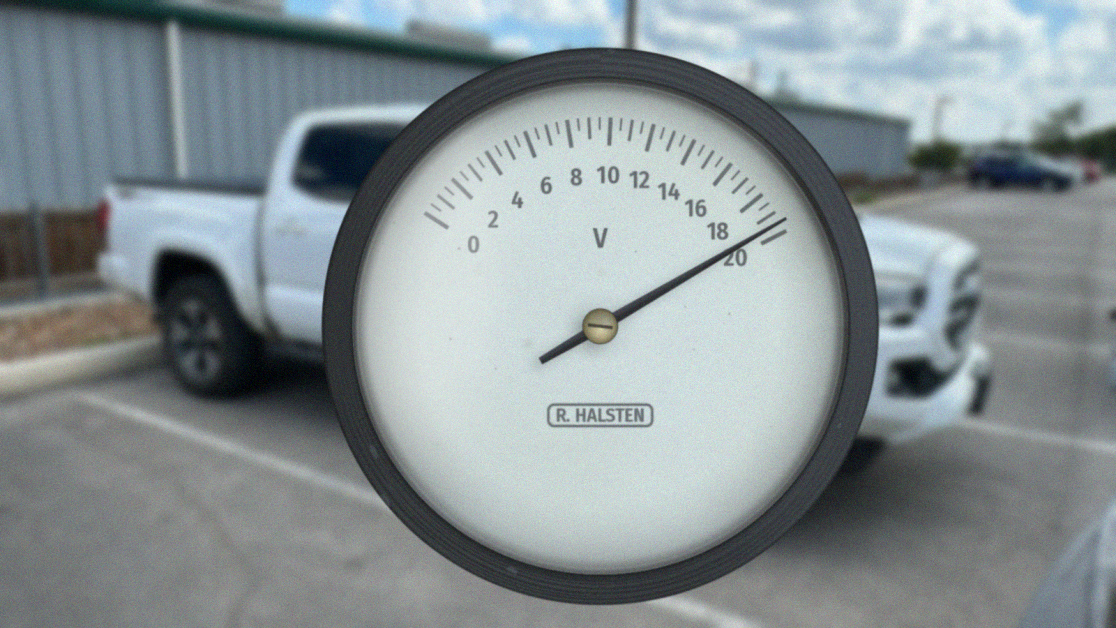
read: 19.5 V
